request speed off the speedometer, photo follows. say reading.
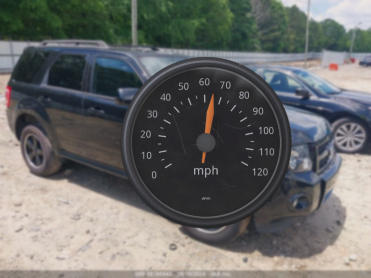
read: 65 mph
